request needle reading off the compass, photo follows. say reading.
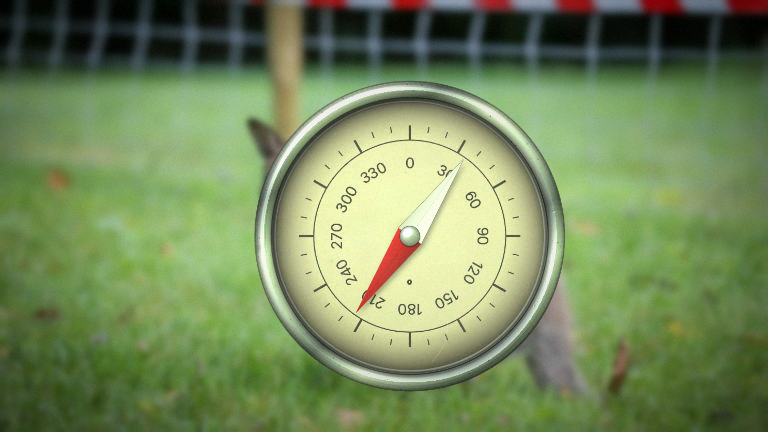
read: 215 °
